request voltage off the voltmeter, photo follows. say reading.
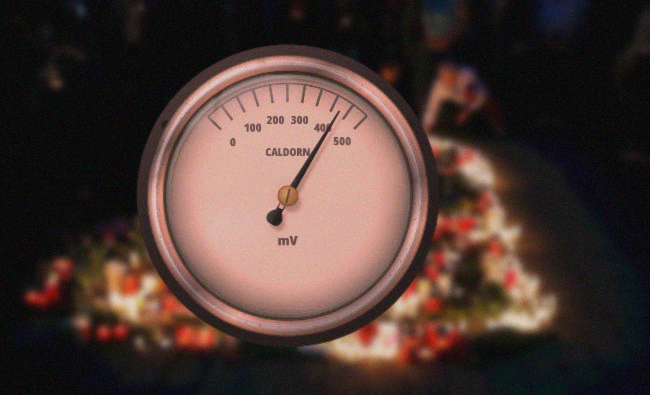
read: 425 mV
